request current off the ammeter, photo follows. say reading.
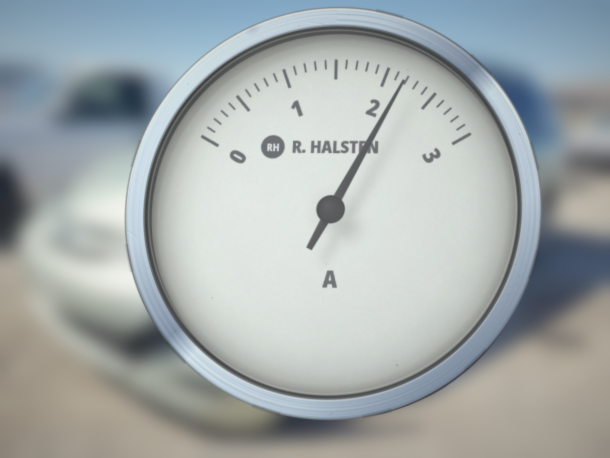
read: 2.2 A
